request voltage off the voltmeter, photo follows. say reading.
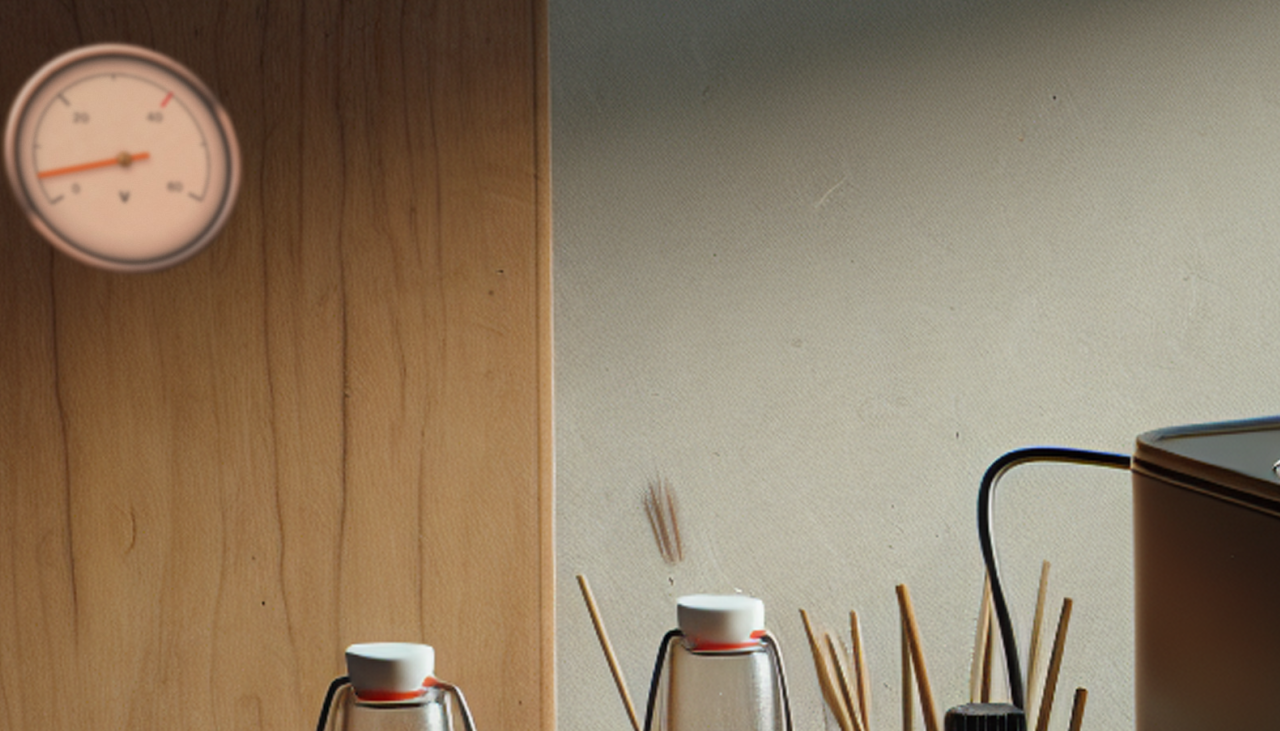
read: 5 V
